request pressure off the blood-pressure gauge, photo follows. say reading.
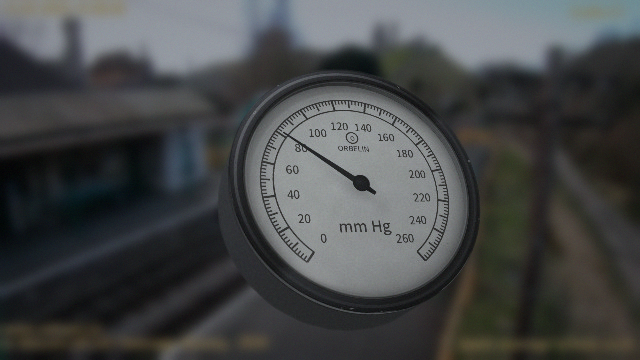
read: 80 mmHg
